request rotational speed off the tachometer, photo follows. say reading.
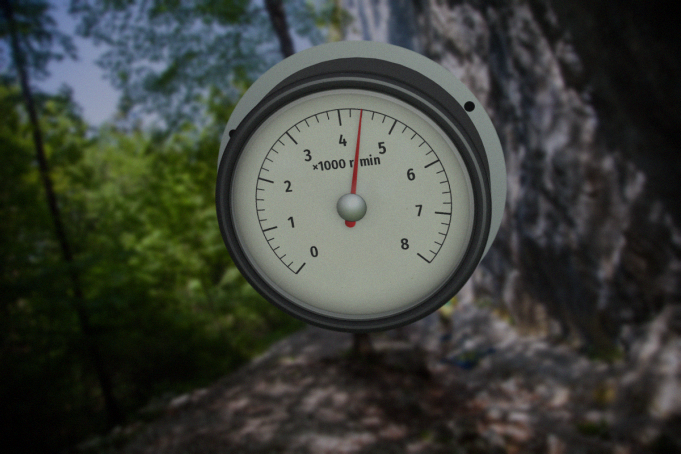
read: 4400 rpm
